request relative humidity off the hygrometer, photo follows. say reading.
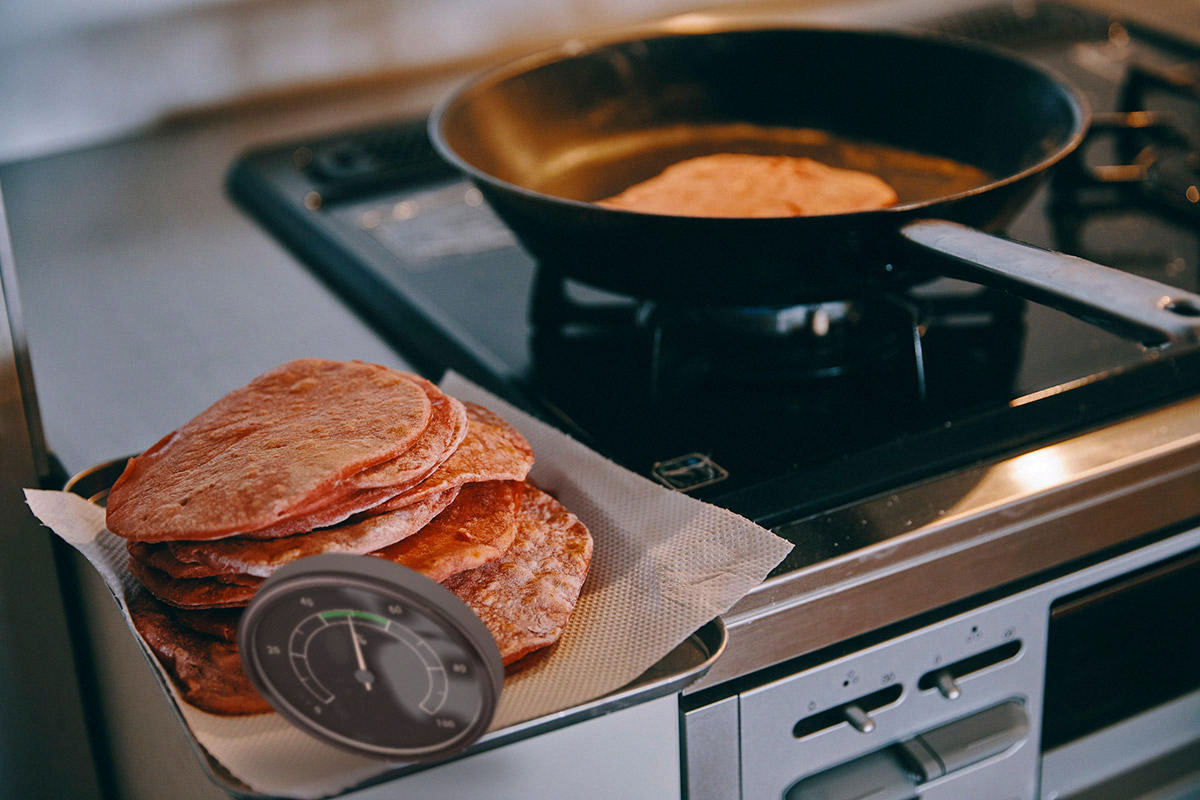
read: 50 %
